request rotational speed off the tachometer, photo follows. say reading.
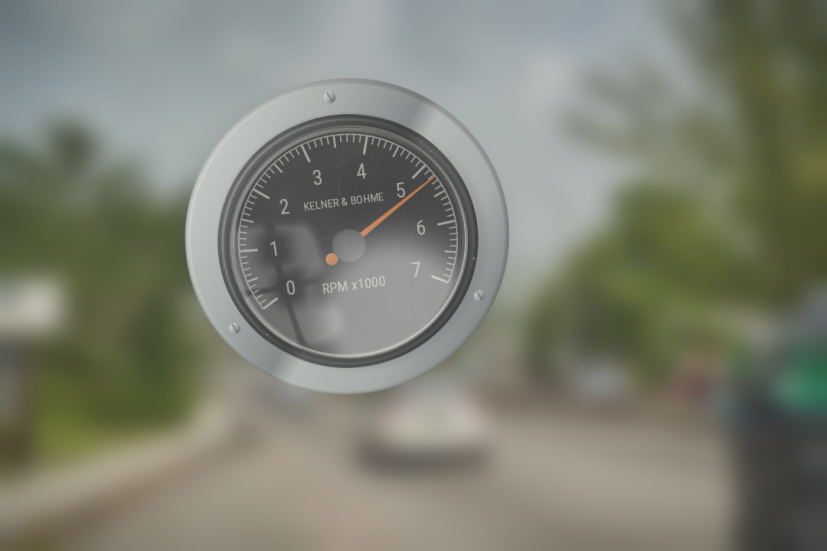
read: 5200 rpm
